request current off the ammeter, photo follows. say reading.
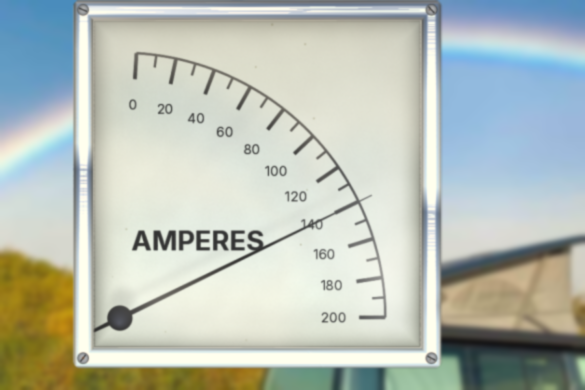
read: 140 A
